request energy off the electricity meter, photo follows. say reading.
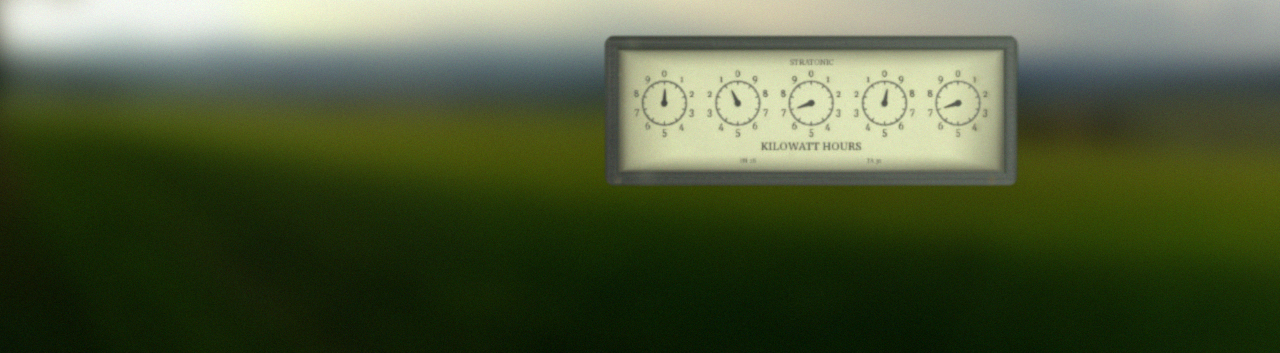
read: 697 kWh
